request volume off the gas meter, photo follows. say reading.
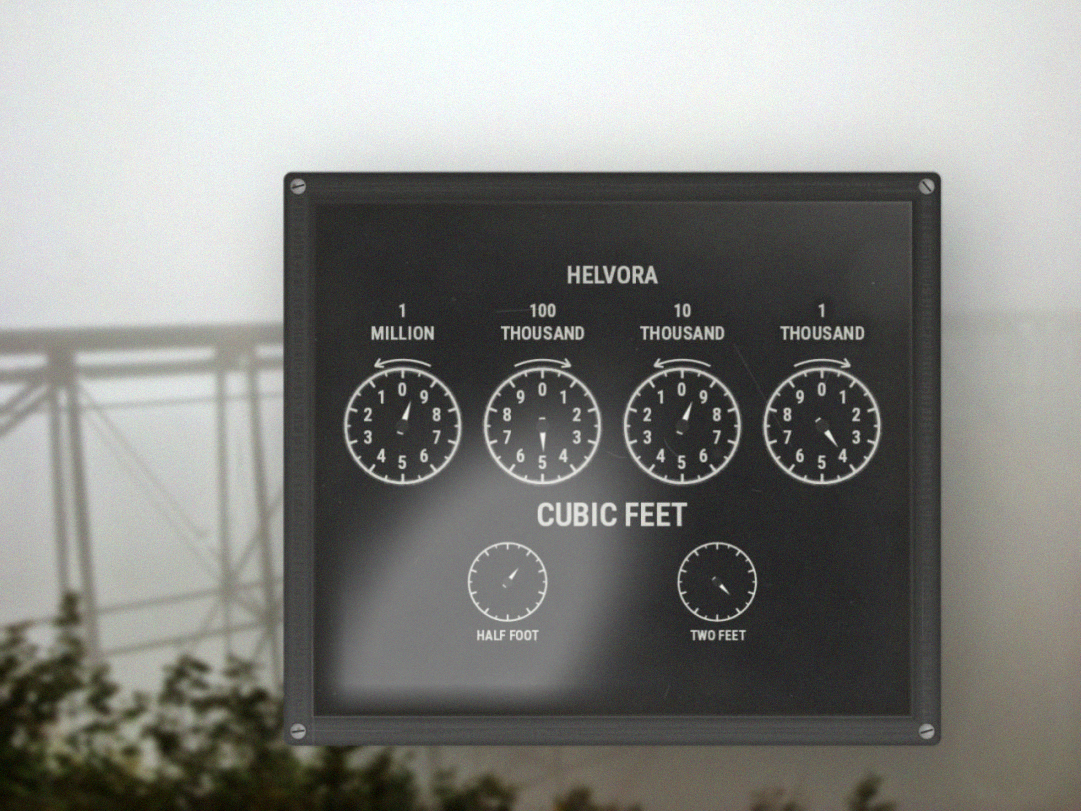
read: 949400 ft³
